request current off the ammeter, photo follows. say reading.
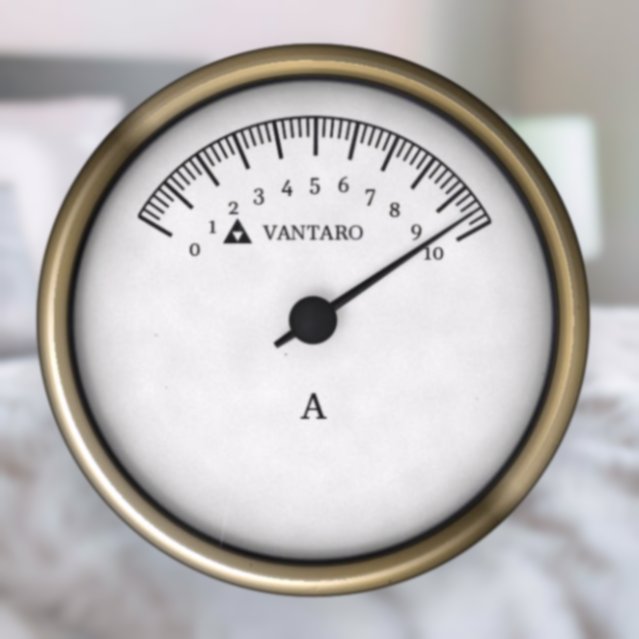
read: 9.6 A
